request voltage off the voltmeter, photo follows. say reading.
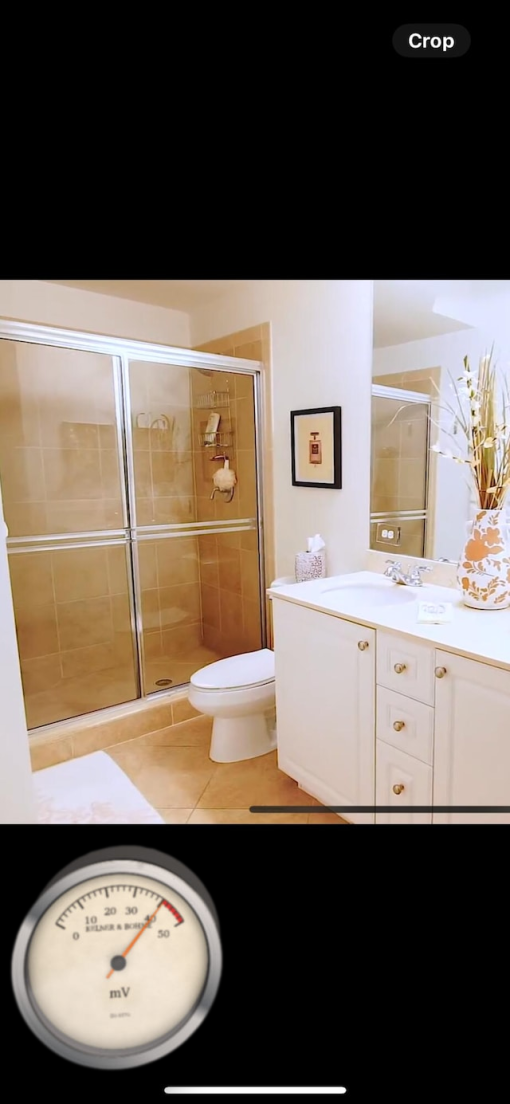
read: 40 mV
